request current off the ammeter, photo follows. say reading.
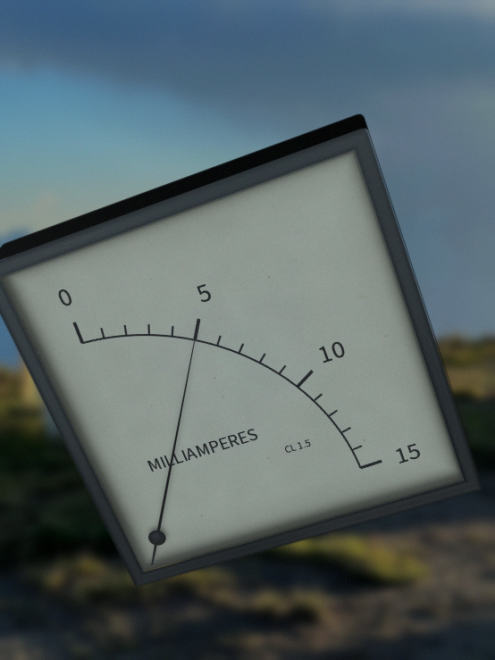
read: 5 mA
